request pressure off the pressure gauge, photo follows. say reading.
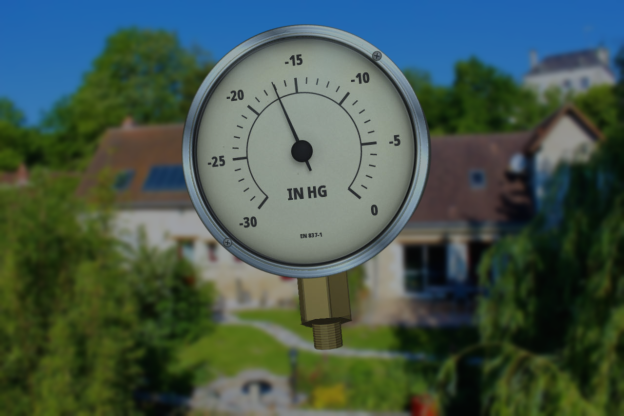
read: -17 inHg
